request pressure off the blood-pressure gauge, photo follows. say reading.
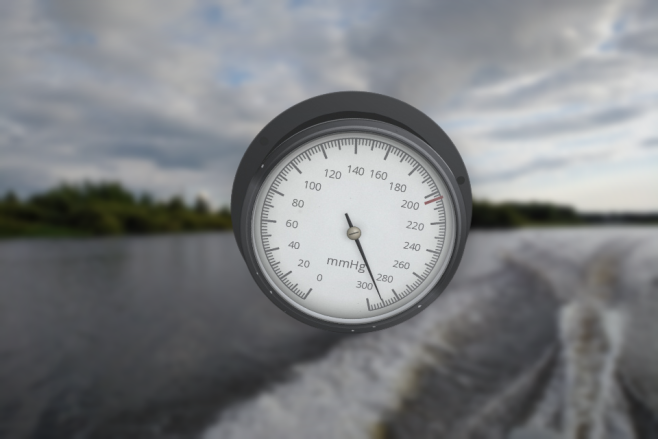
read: 290 mmHg
